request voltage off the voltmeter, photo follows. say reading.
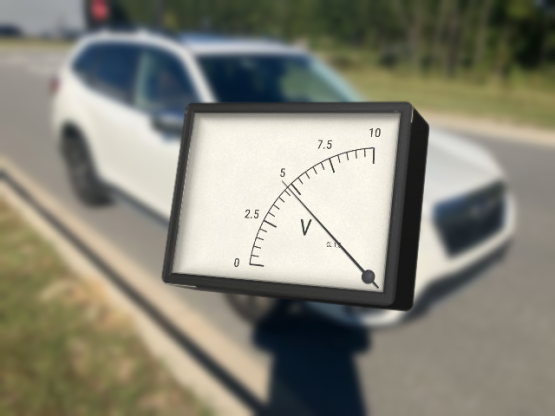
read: 4.75 V
